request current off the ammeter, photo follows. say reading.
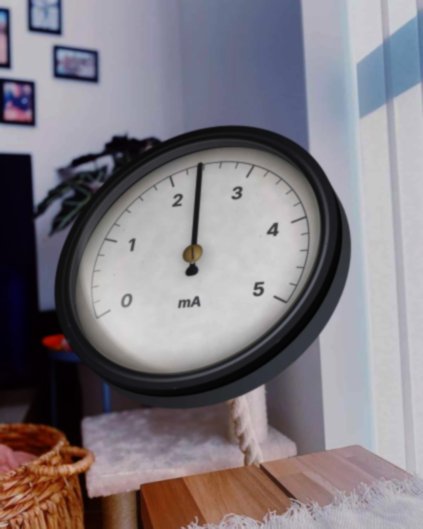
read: 2.4 mA
